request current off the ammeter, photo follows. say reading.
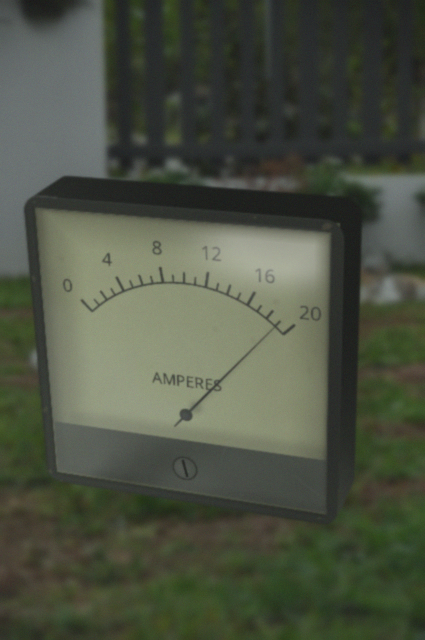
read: 19 A
